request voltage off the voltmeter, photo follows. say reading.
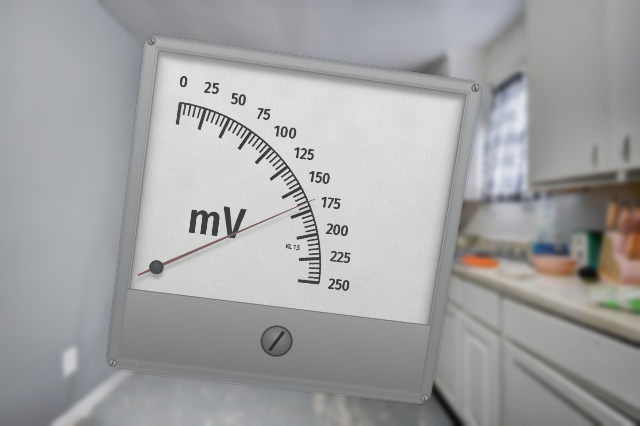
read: 165 mV
